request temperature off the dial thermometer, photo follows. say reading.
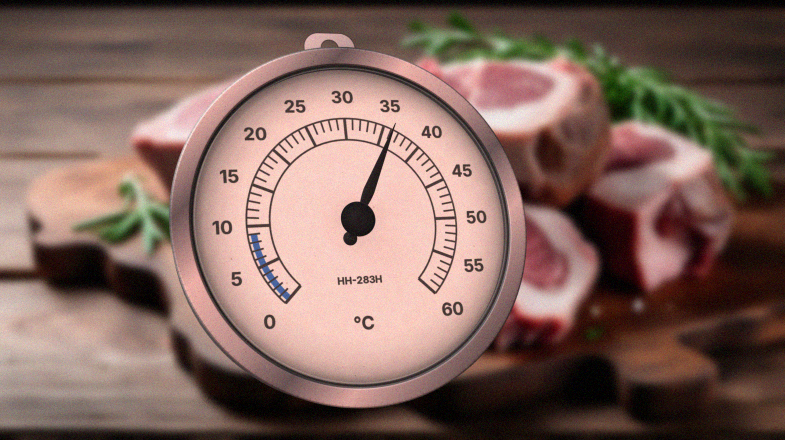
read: 36 °C
